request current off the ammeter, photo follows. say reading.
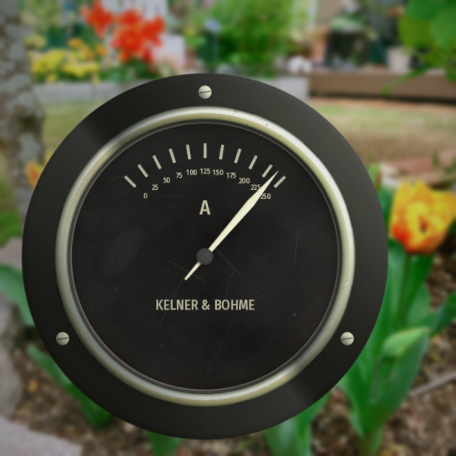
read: 237.5 A
